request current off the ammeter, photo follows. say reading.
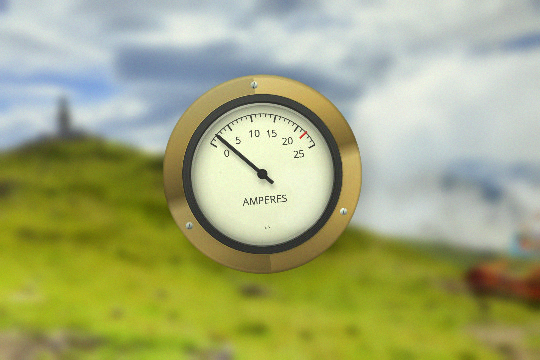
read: 2 A
